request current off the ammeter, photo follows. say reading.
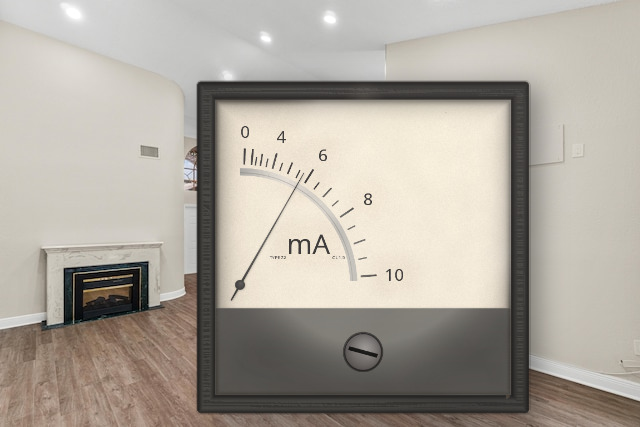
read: 5.75 mA
